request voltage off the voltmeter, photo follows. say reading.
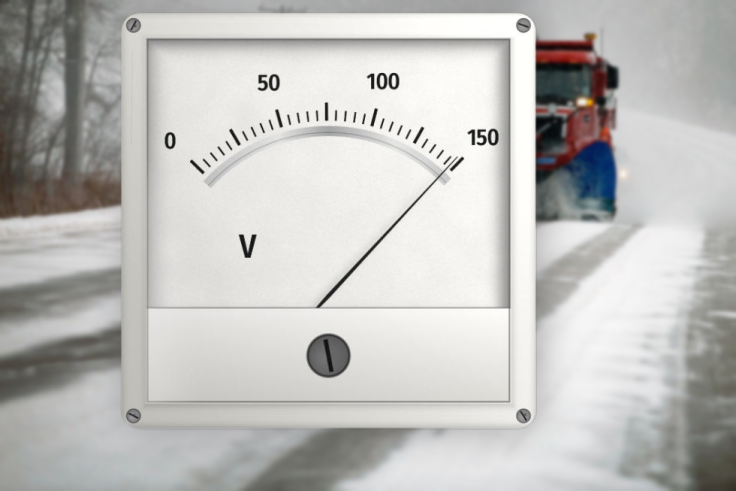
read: 147.5 V
